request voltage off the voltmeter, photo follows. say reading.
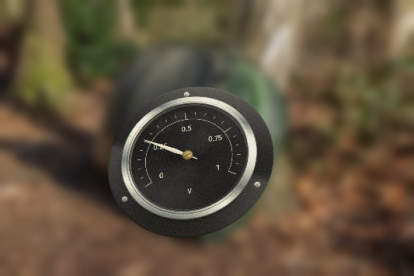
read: 0.25 V
